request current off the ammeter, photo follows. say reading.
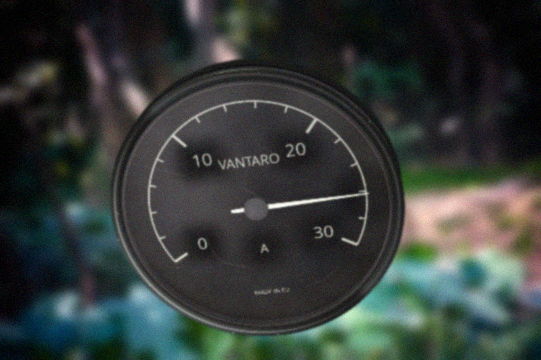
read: 26 A
